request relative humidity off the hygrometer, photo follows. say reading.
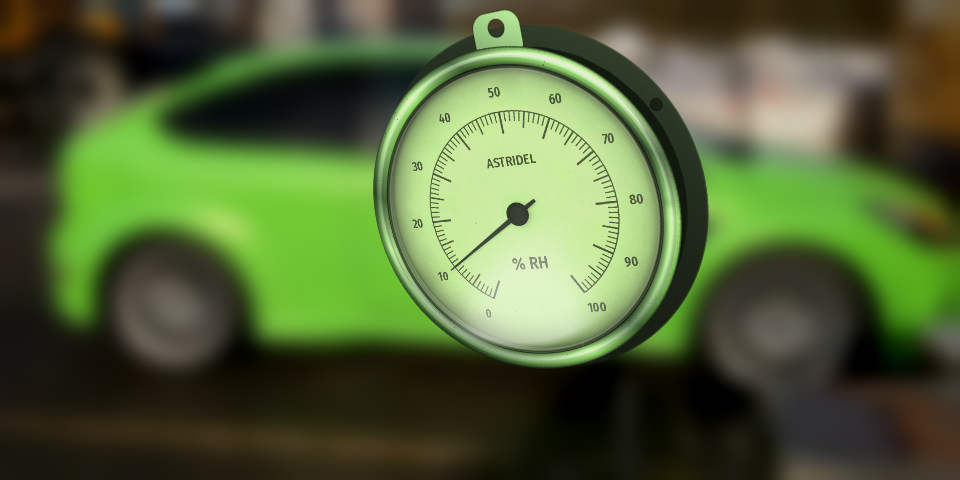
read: 10 %
